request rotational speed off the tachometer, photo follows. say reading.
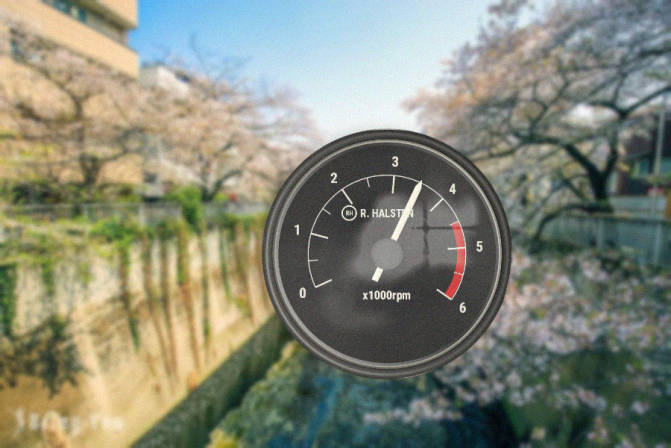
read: 3500 rpm
